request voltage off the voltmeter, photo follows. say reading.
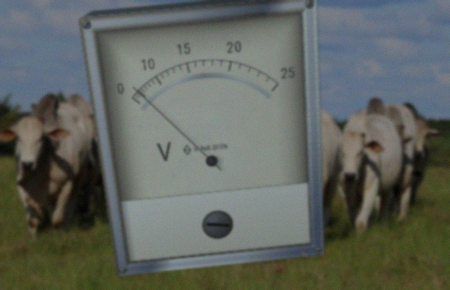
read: 5 V
